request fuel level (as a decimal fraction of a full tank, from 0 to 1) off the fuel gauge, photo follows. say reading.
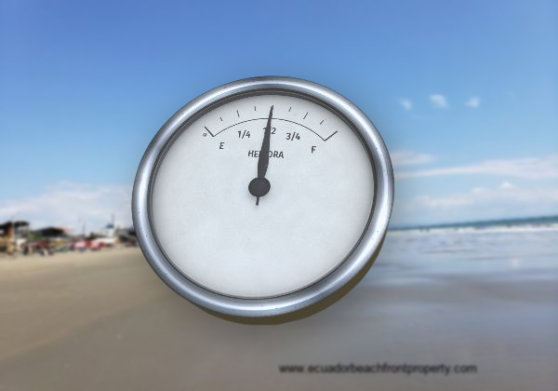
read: 0.5
